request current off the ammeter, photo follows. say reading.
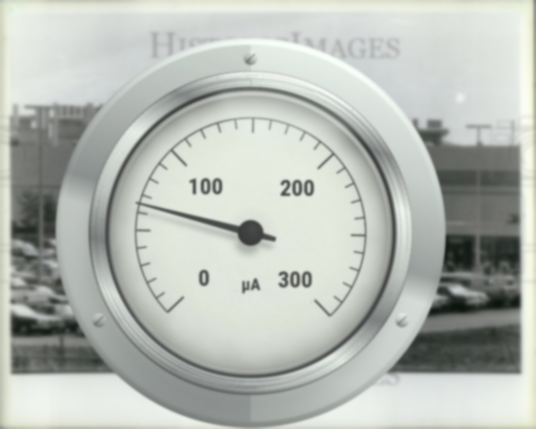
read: 65 µA
